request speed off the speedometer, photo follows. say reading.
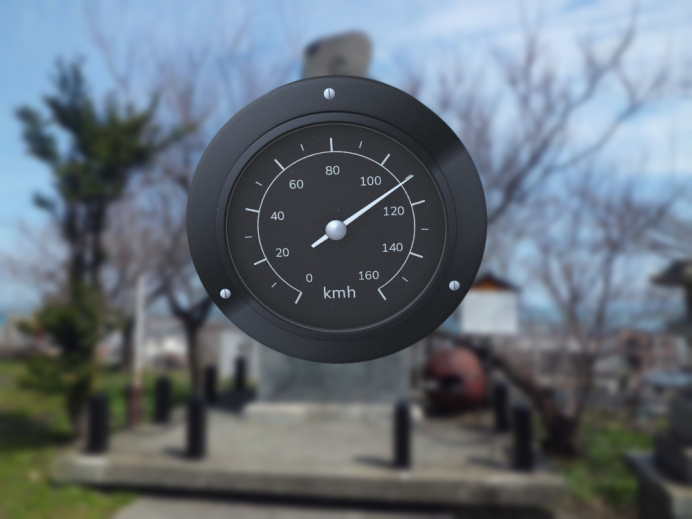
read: 110 km/h
